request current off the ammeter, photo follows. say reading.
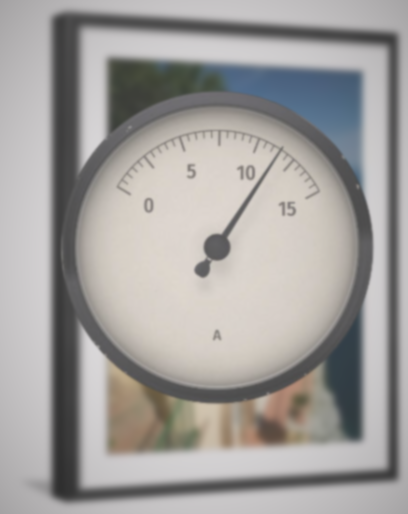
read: 11.5 A
